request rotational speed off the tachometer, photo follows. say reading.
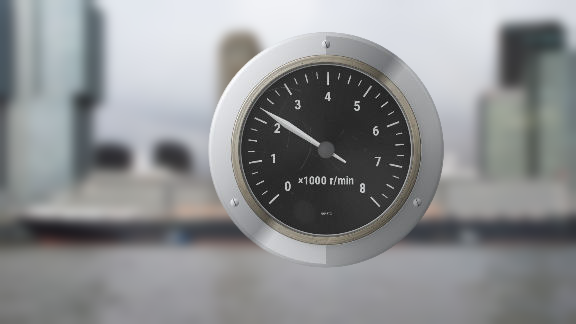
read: 2250 rpm
